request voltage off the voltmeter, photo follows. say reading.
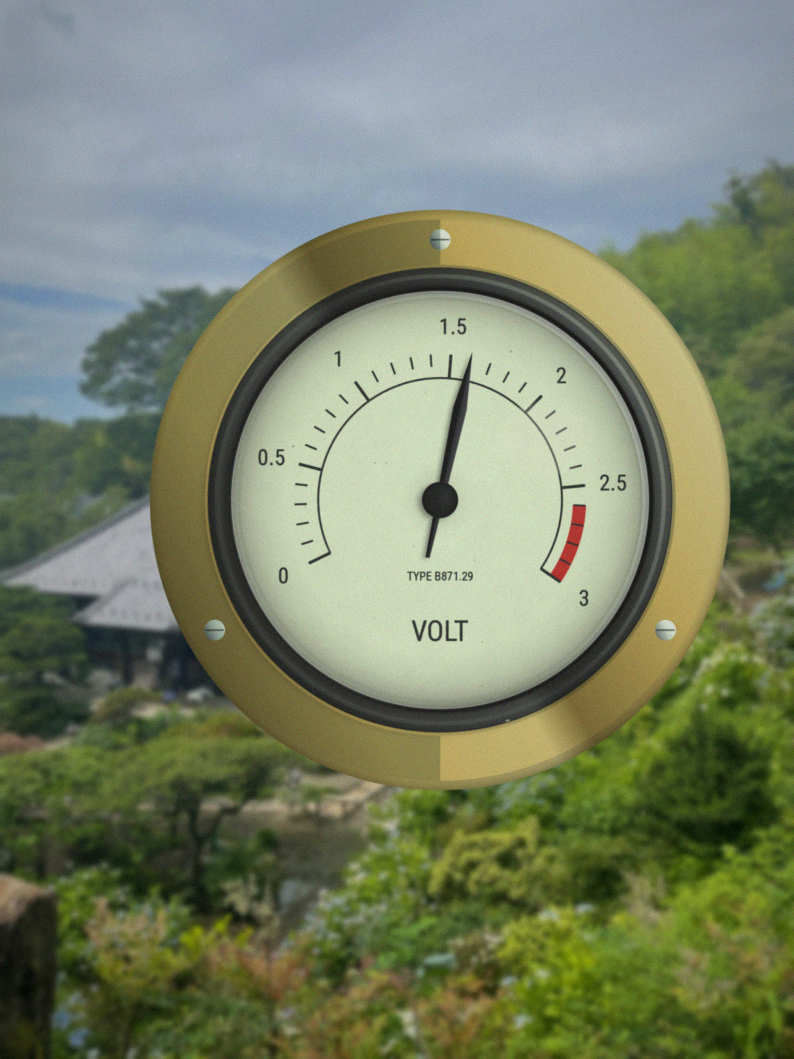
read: 1.6 V
